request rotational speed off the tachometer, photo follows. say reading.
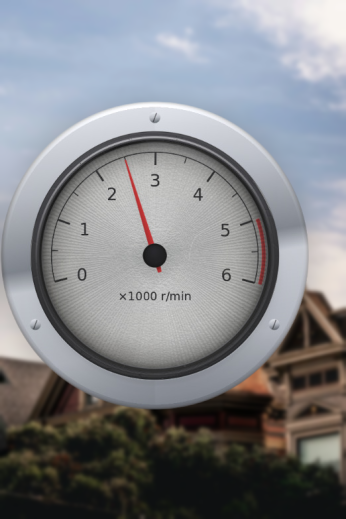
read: 2500 rpm
